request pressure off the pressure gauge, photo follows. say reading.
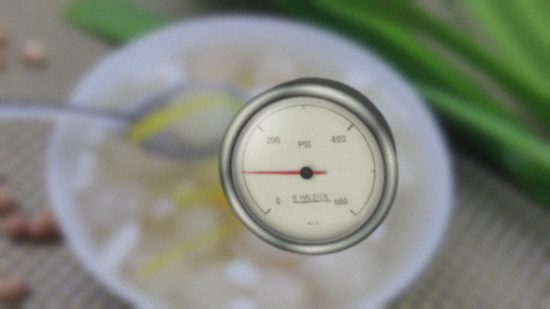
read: 100 psi
